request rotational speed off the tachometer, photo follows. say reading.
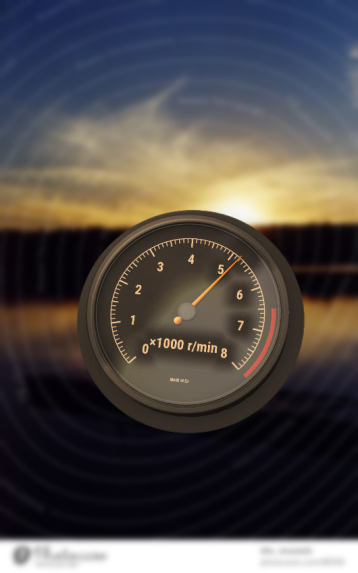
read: 5200 rpm
